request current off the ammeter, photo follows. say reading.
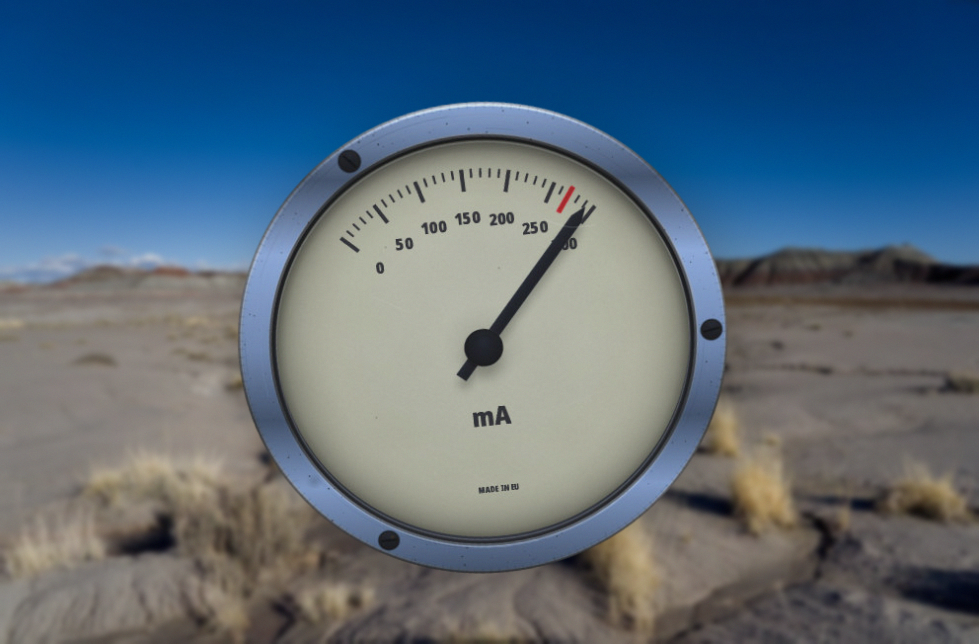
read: 290 mA
